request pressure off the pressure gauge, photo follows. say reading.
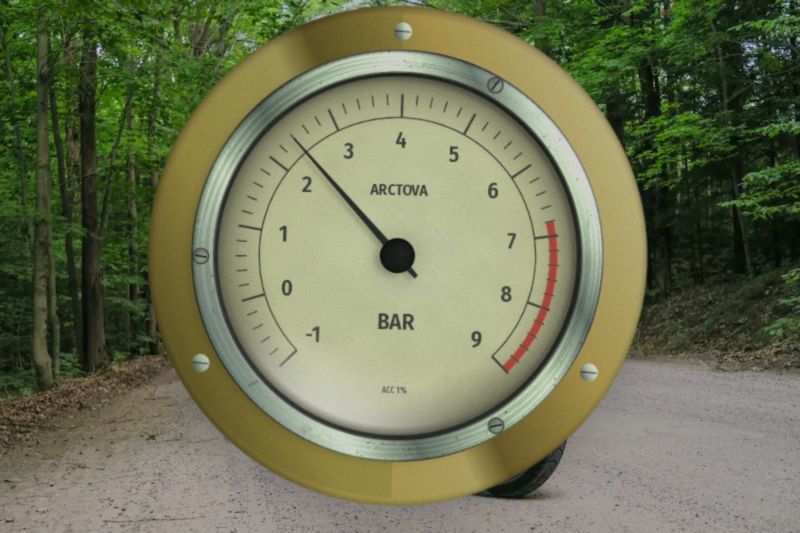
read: 2.4 bar
